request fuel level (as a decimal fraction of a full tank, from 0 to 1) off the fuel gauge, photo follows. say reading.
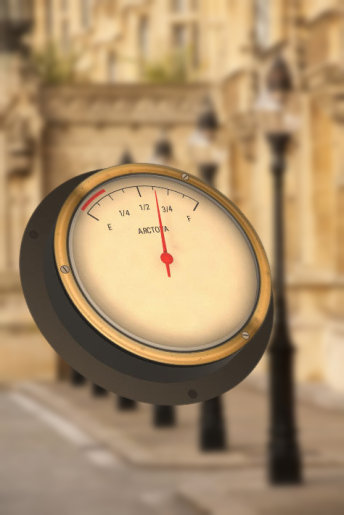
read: 0.625
